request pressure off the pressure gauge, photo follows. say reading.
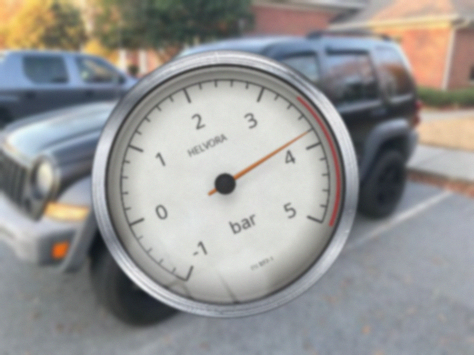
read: 3.8 bar
